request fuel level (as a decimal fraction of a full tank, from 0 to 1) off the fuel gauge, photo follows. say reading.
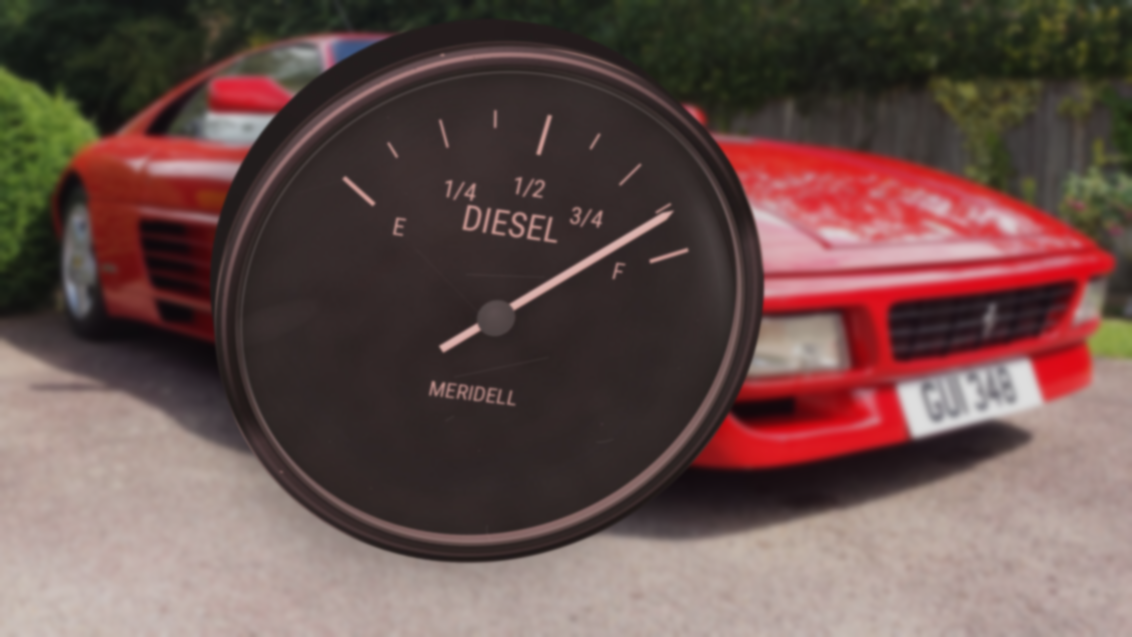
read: 0.875
